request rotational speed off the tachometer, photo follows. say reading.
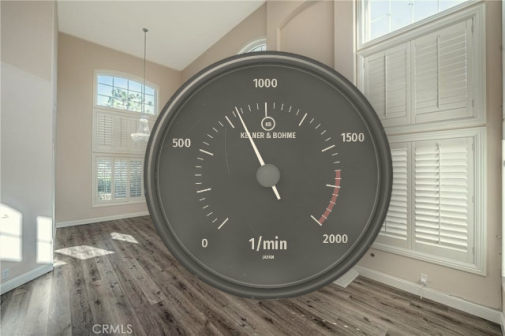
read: 825 rpm
